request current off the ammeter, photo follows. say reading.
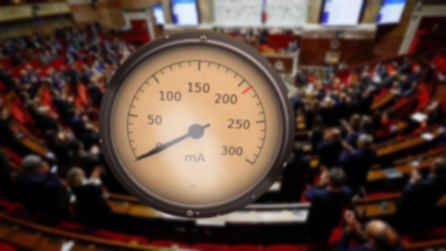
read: 0 mA
